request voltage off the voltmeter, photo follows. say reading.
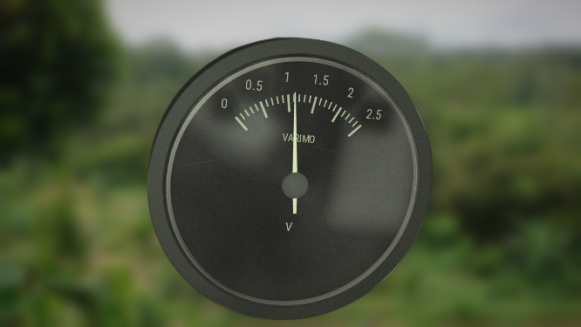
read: 1.1 V
